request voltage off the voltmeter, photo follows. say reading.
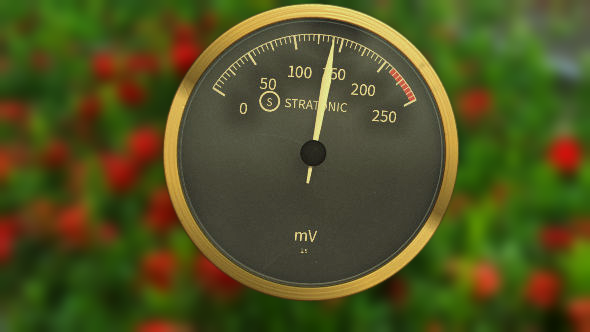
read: 140 mV
